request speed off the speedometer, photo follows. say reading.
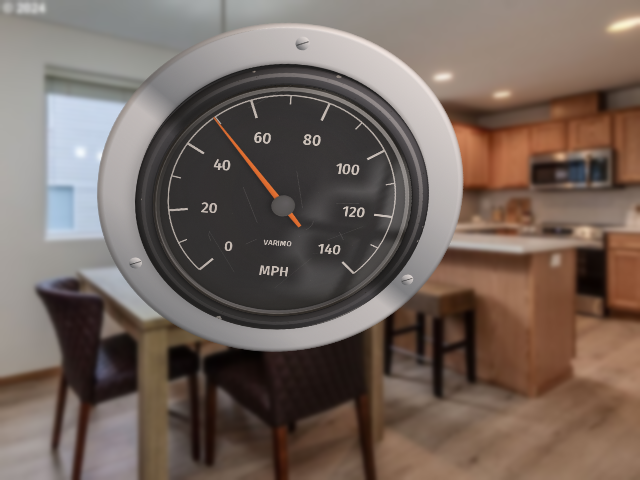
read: 50 mph
